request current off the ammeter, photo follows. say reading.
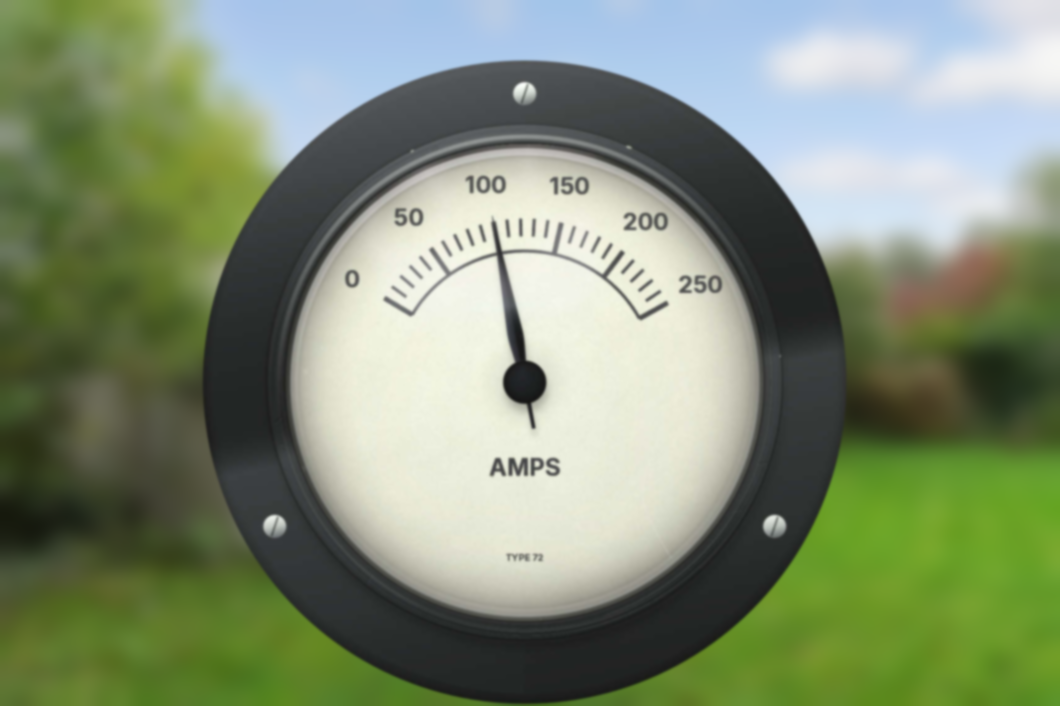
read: 100 A
